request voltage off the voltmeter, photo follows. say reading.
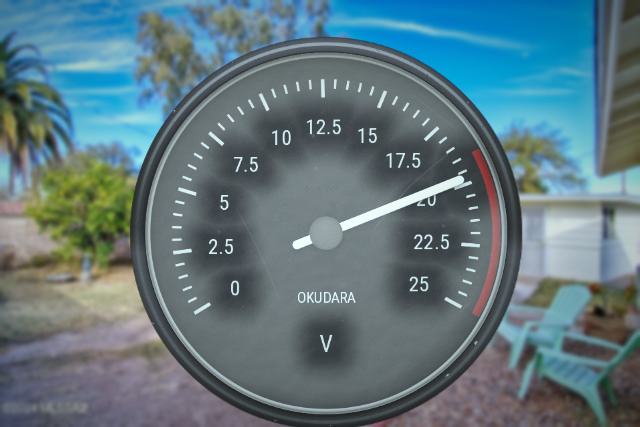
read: 19.75 V
